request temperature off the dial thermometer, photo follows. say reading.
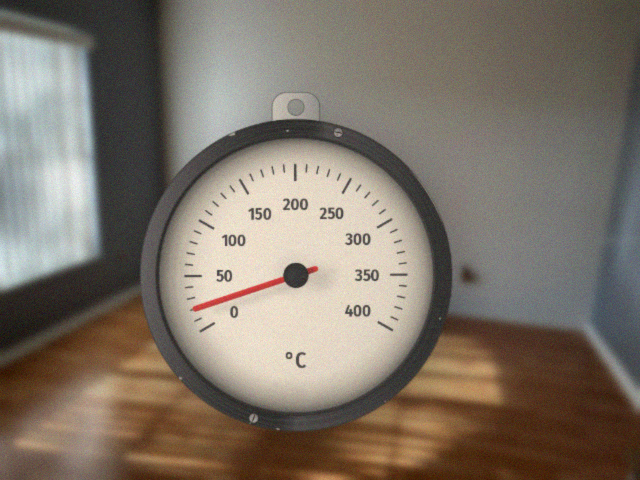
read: 20 °C
